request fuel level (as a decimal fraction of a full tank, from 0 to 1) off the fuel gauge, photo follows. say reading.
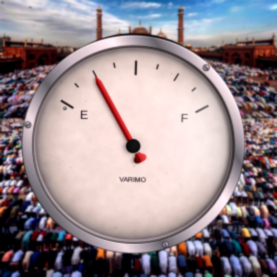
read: 0.25
